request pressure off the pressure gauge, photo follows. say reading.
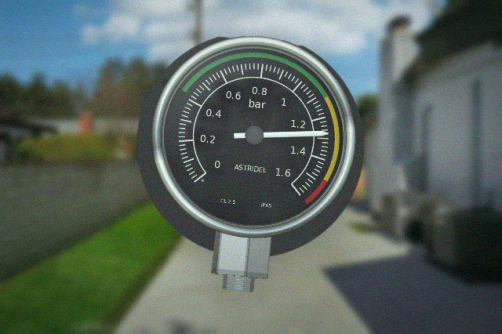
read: 1.28 bar
